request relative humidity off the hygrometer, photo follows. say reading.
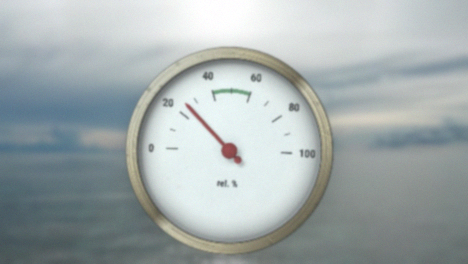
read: 25 %
